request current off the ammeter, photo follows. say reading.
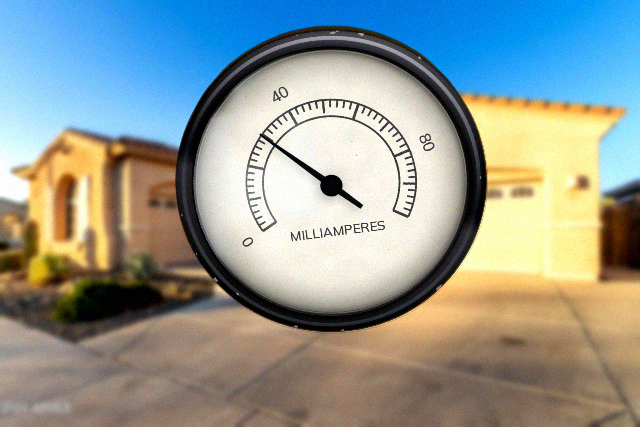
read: 30 mA
